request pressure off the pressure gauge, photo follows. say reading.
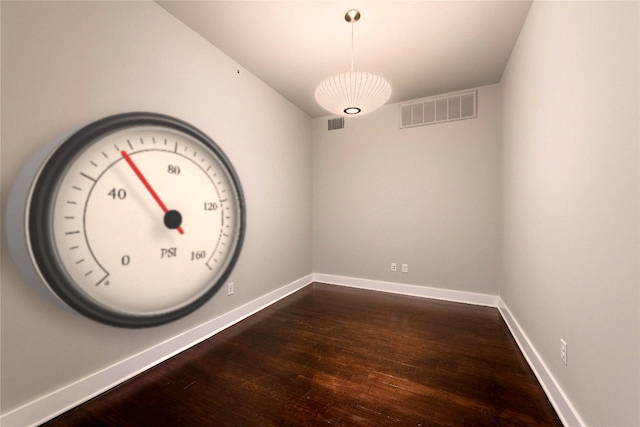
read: 55 psi
